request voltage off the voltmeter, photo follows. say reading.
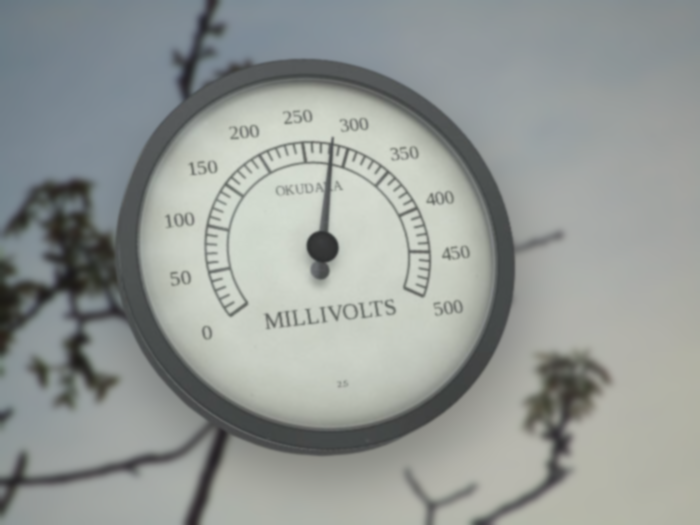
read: 280 mV
